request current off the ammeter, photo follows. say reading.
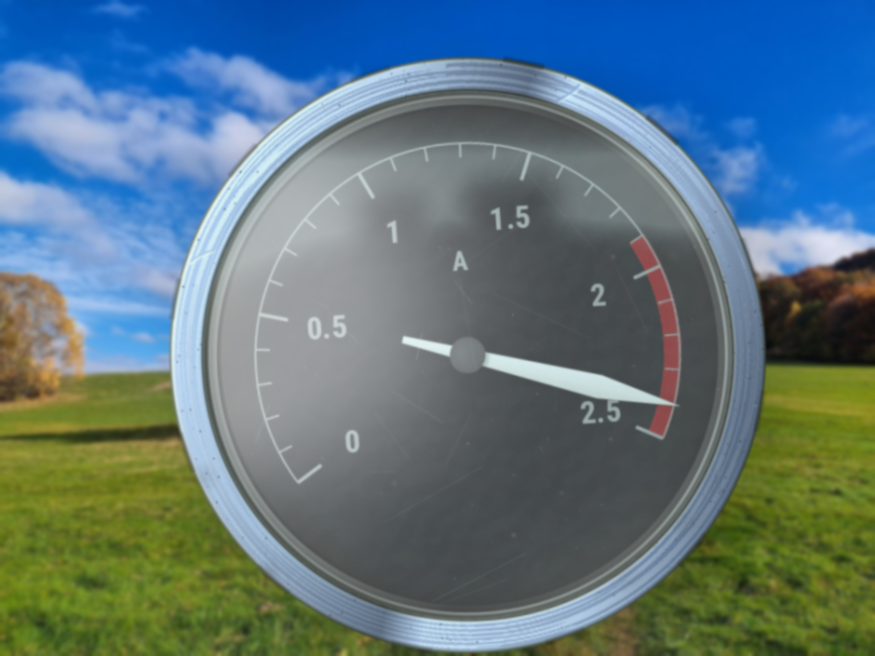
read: 2.4 A
